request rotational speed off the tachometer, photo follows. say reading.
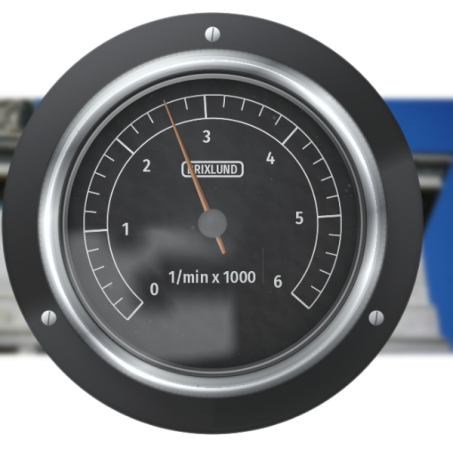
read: 2600 rpm
